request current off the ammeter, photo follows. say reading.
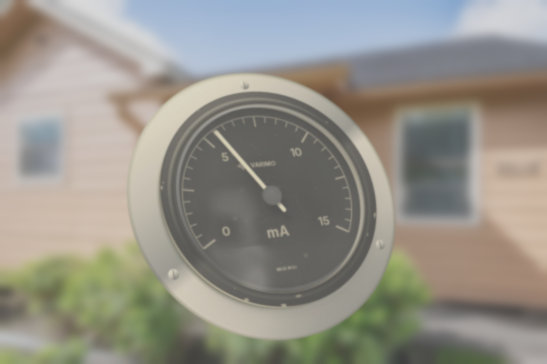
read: 5.5 mA
